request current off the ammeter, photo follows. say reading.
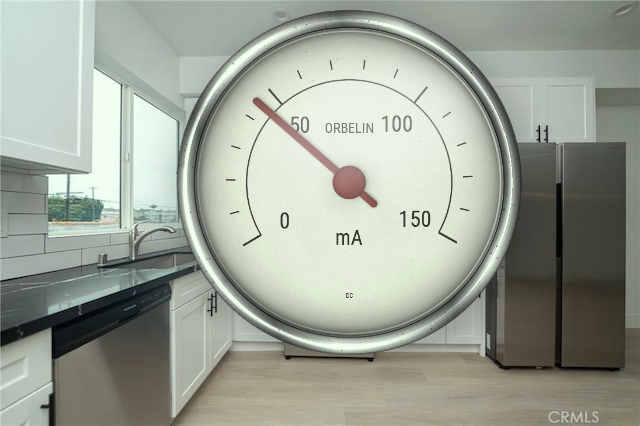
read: 45 mA
